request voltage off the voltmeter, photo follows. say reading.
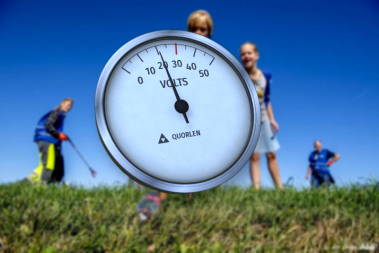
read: 20 V
